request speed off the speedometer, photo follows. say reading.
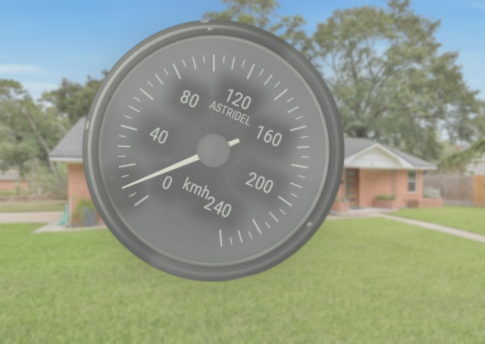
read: 10 km/h
